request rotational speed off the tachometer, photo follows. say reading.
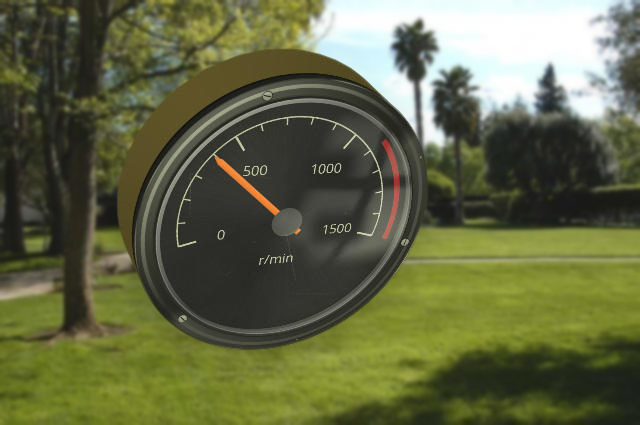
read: 400 rpm
